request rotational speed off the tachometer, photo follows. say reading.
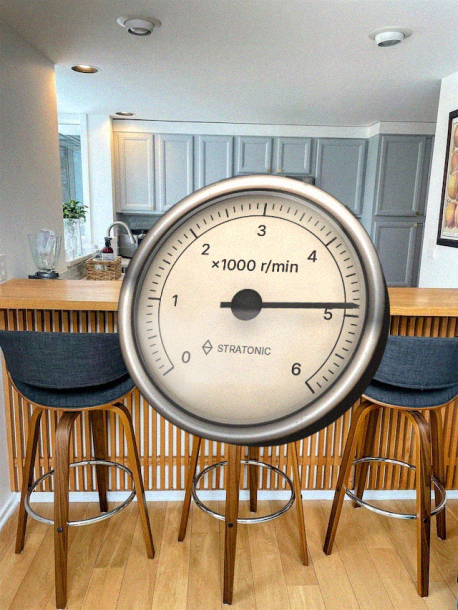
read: 4900 rpm
